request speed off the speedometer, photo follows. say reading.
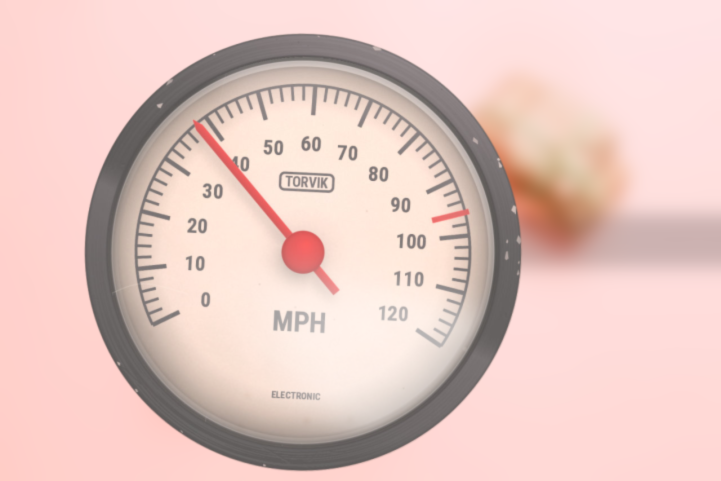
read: 38 mph
